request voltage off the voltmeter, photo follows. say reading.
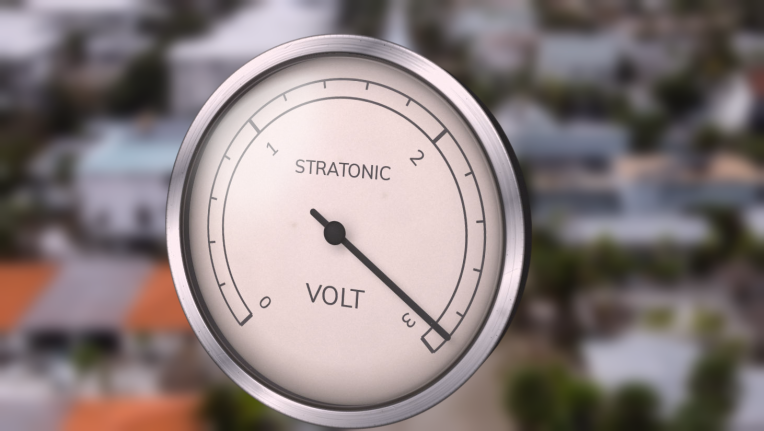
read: 2.9 V
